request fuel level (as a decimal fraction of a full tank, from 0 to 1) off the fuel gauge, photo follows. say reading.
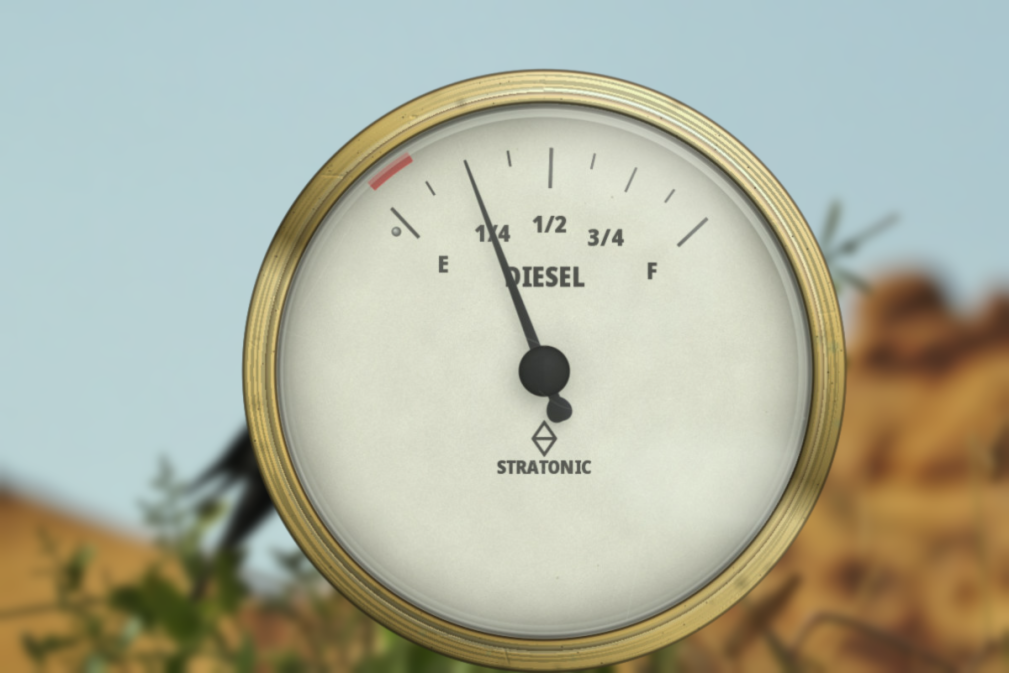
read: 0.25
